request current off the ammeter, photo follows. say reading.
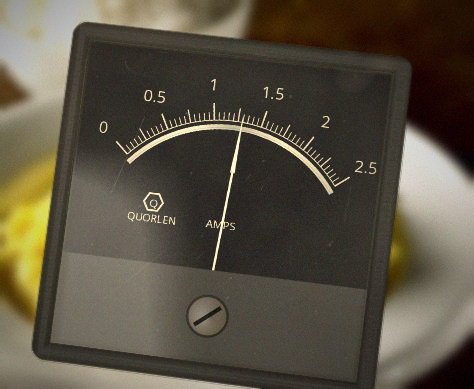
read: 1.3 A
